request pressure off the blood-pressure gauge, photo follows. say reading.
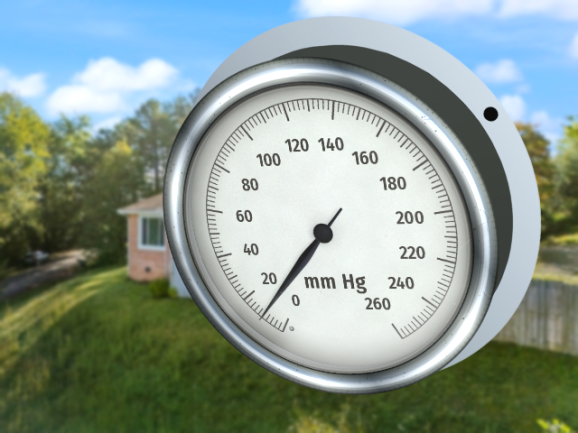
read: 10 mmHg
